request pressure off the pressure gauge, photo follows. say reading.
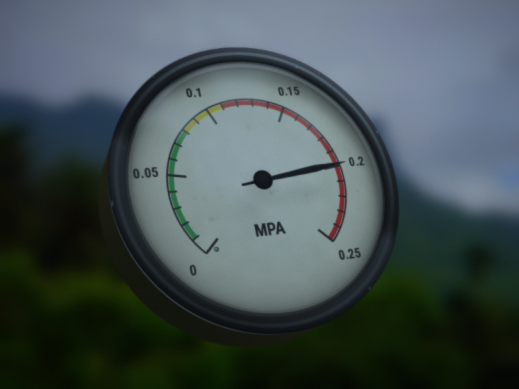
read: 0.2 MPa
